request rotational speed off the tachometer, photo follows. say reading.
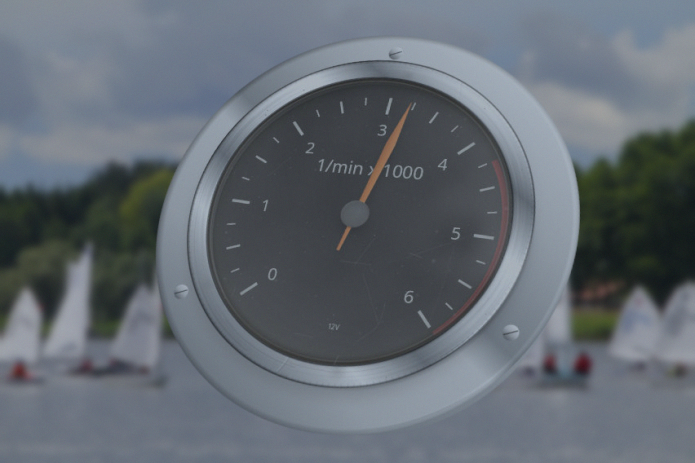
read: 3250 rpm
